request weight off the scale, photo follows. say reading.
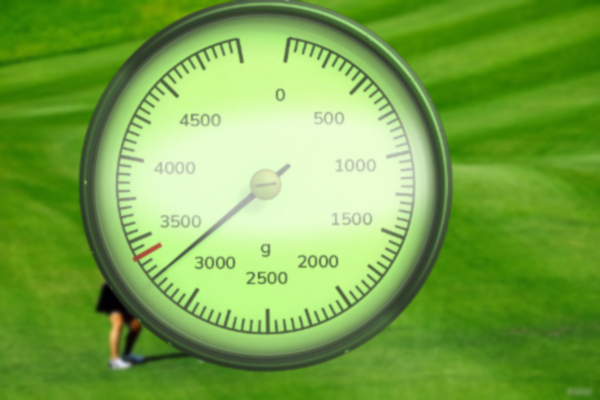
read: 3250 g
